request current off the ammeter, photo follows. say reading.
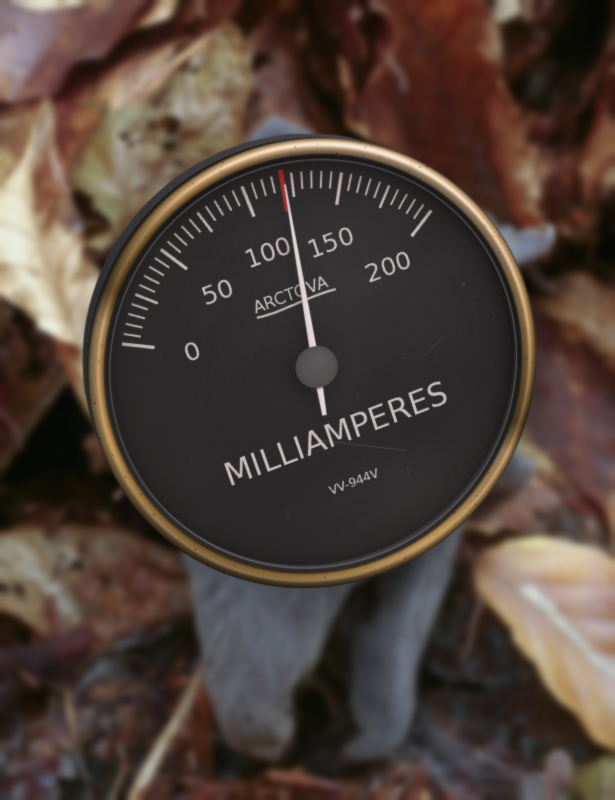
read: 120 mA
